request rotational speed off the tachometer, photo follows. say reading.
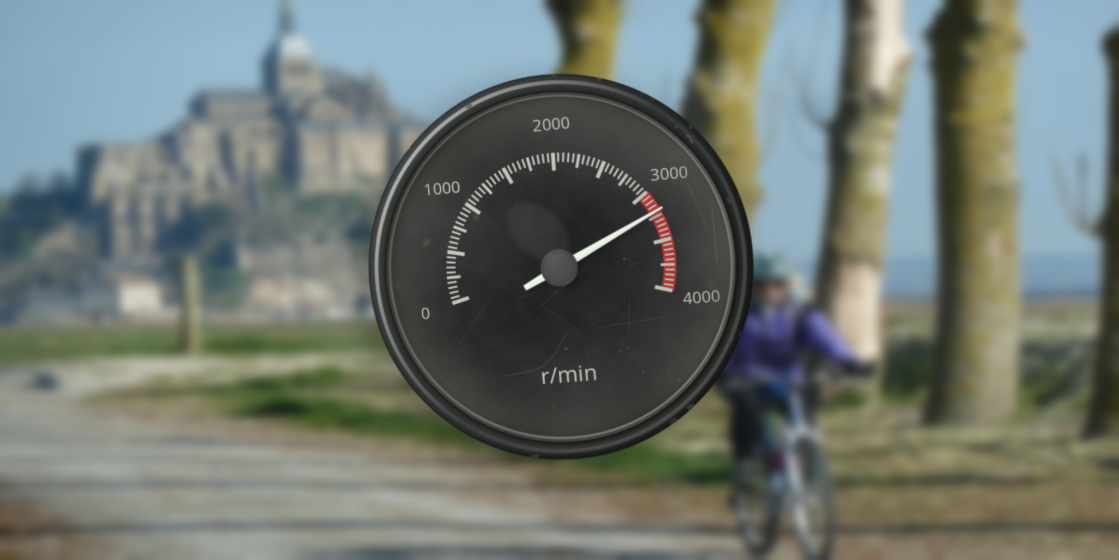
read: 3200 rpm
